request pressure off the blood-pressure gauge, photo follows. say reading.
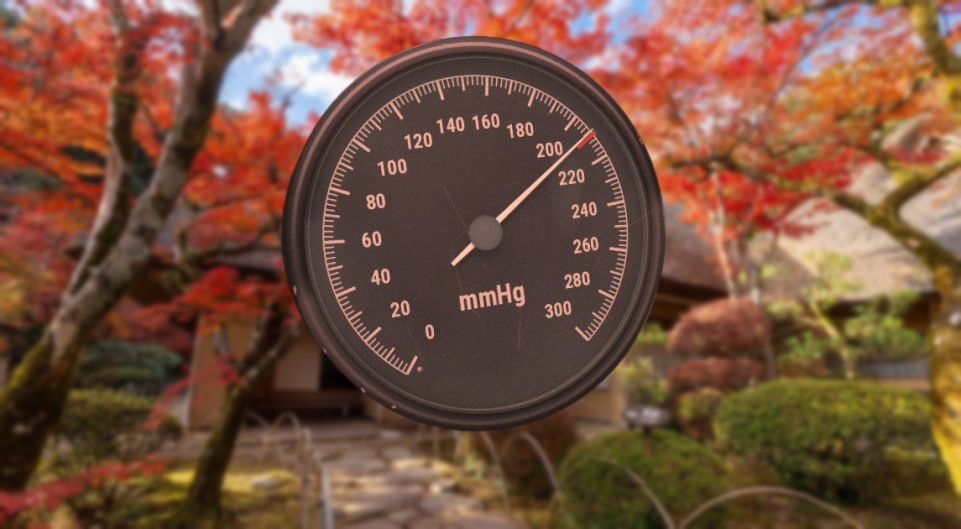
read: 208 mmHg
